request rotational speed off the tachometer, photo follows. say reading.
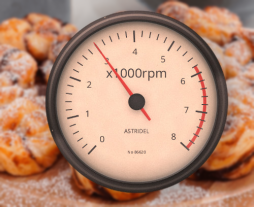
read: 3000 rpm
